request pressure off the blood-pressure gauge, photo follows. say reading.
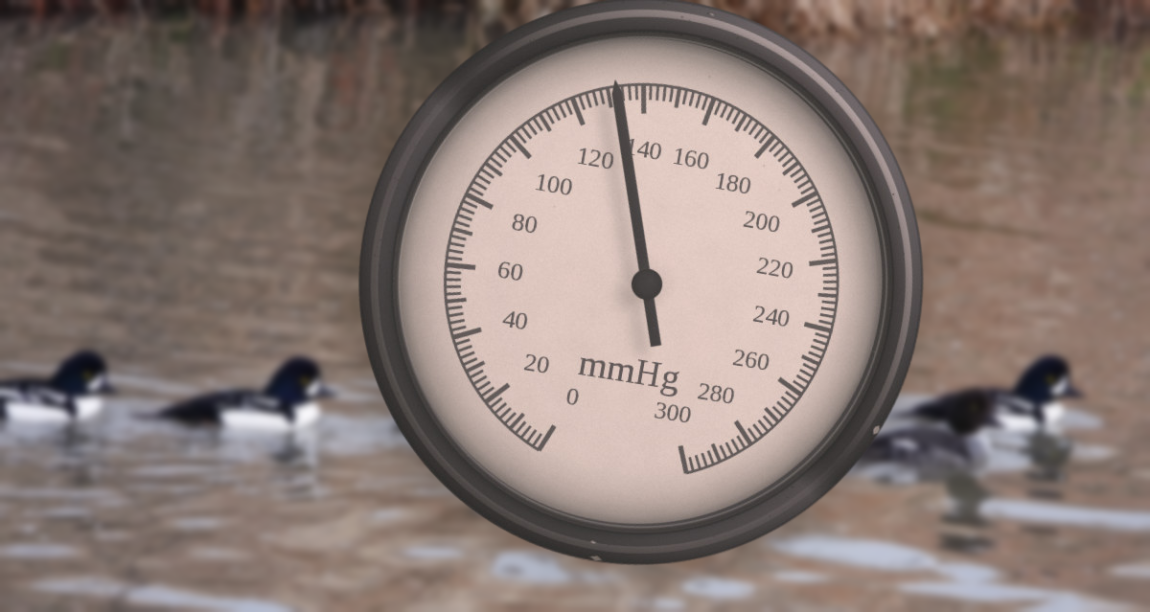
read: 132 mmHg
